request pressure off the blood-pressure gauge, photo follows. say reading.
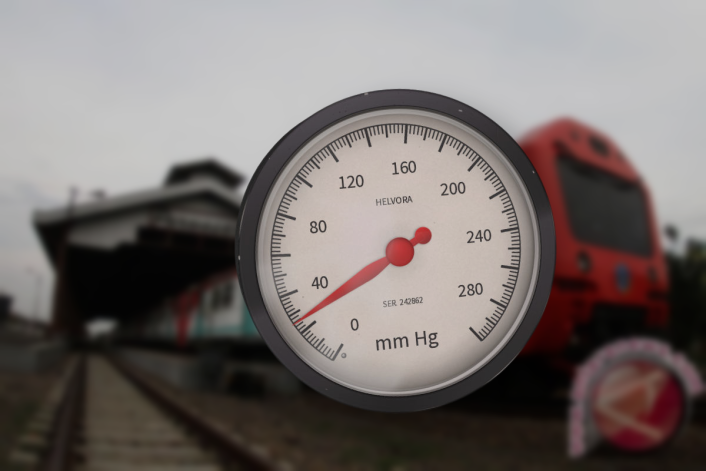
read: 26 mmHg
